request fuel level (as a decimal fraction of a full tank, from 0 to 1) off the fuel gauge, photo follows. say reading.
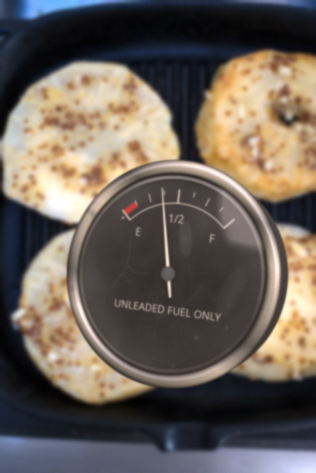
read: 0.375
